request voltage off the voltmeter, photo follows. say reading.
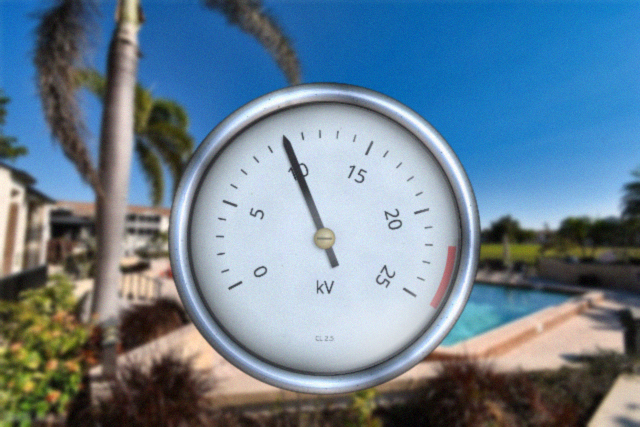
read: 10 kV
